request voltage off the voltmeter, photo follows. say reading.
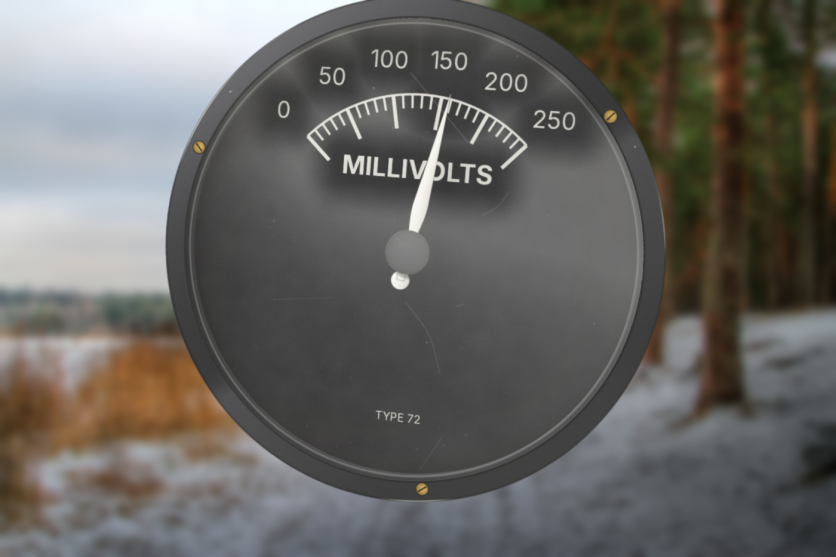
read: 160 mV
